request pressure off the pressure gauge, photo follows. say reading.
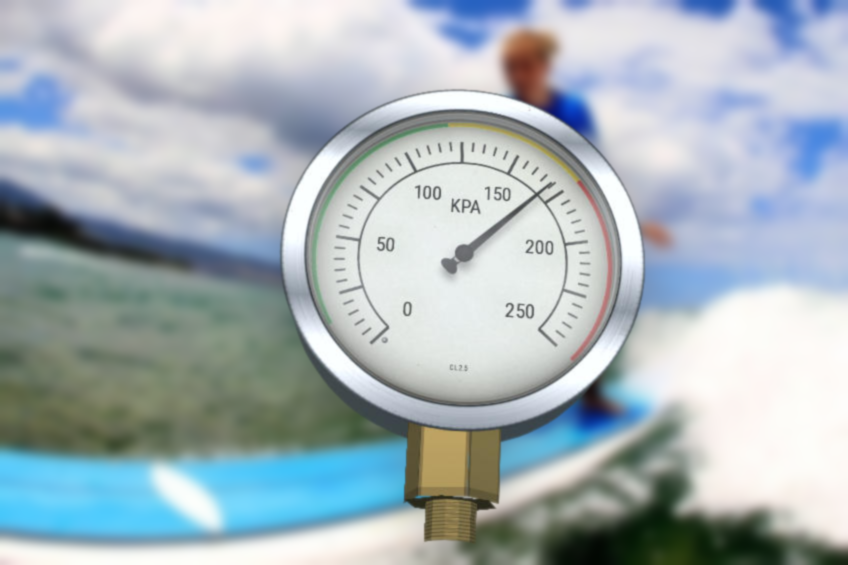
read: 170 kPa
